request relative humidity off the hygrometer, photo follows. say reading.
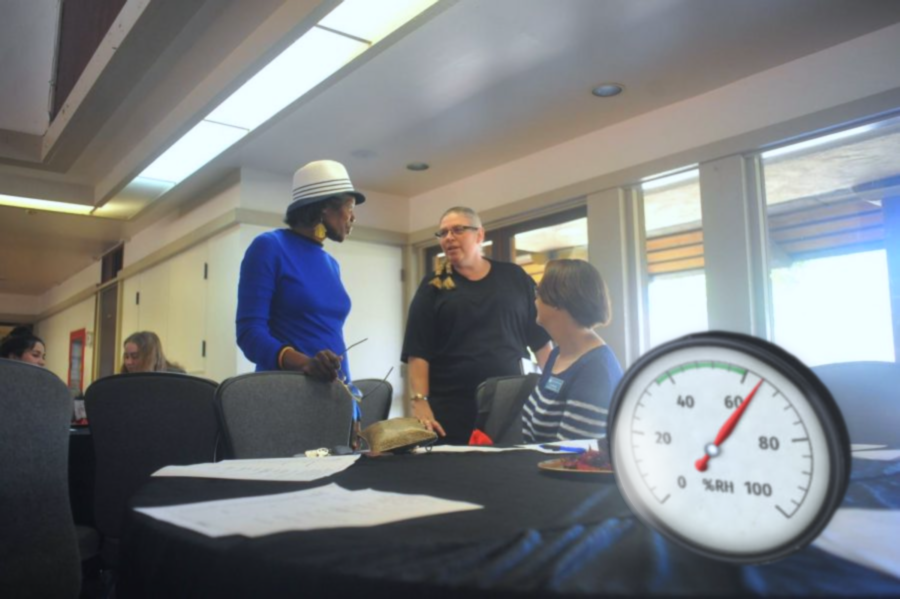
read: 64 %
